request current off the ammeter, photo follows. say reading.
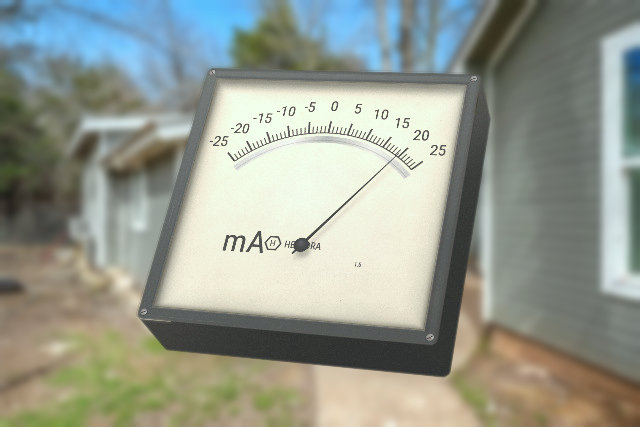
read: 20 mA
